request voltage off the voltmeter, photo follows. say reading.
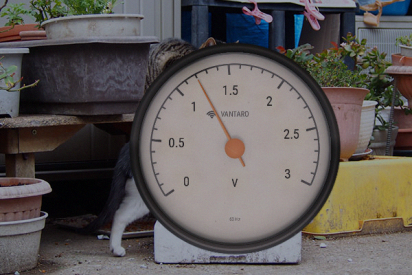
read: 1.2 V
